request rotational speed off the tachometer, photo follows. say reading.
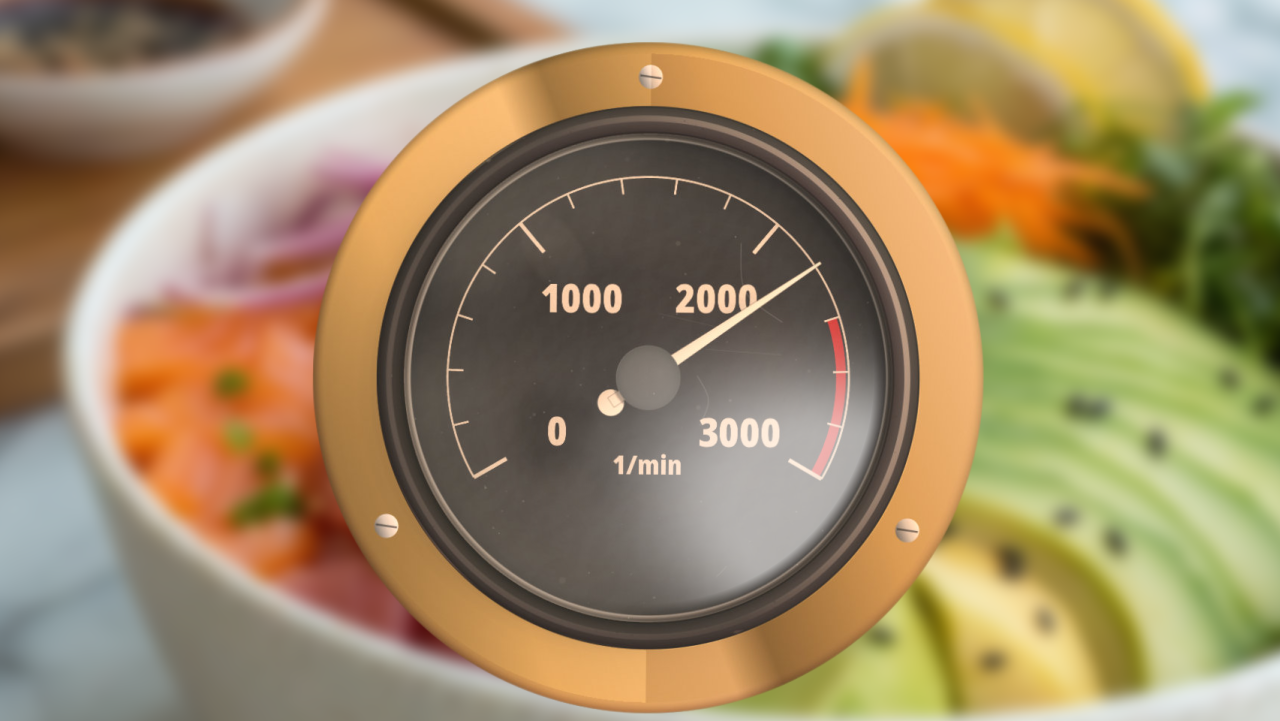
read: 2200 rpm
